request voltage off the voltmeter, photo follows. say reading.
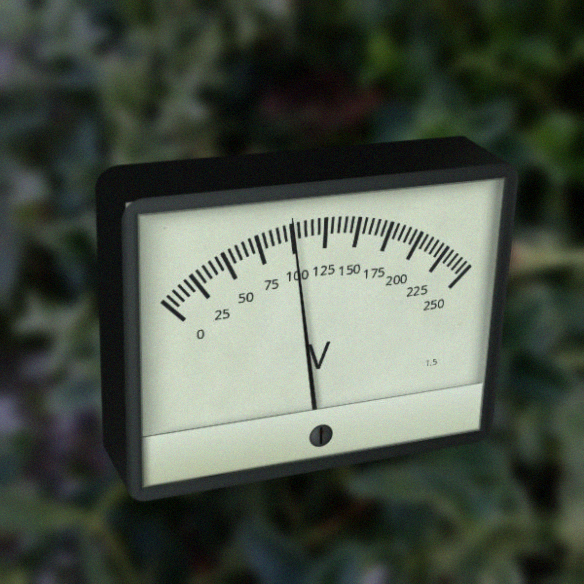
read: 100 V
